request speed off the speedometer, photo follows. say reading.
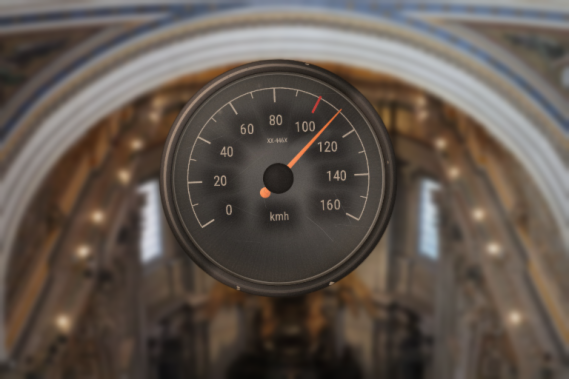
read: 110 km/h
